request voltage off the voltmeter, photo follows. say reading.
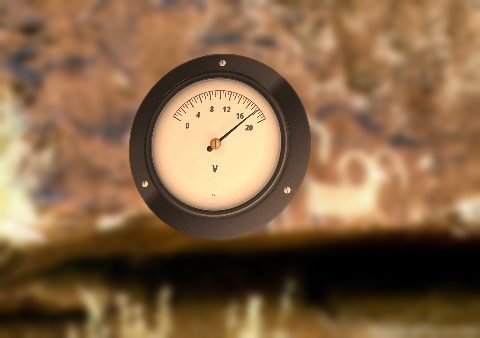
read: 18 V
